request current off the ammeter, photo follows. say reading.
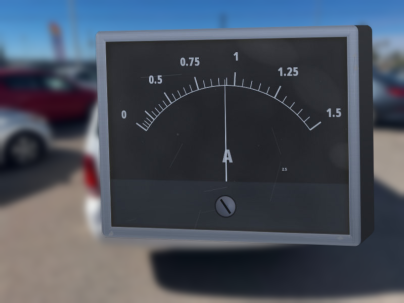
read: 0.95 A
